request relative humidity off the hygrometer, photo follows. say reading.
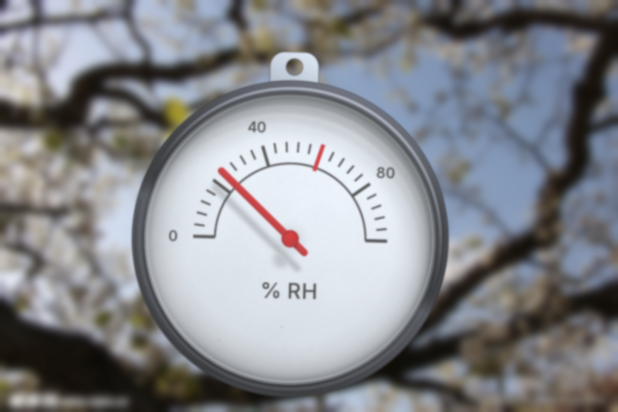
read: 24 %
